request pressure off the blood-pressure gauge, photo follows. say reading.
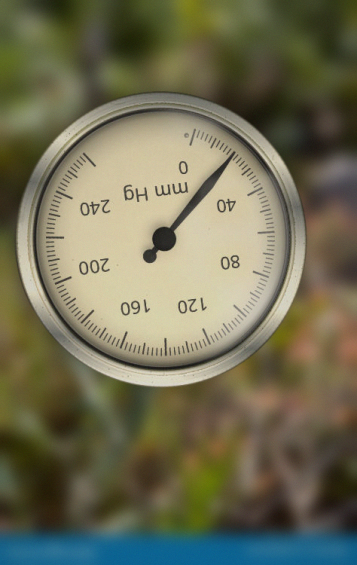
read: 20 mmHg
